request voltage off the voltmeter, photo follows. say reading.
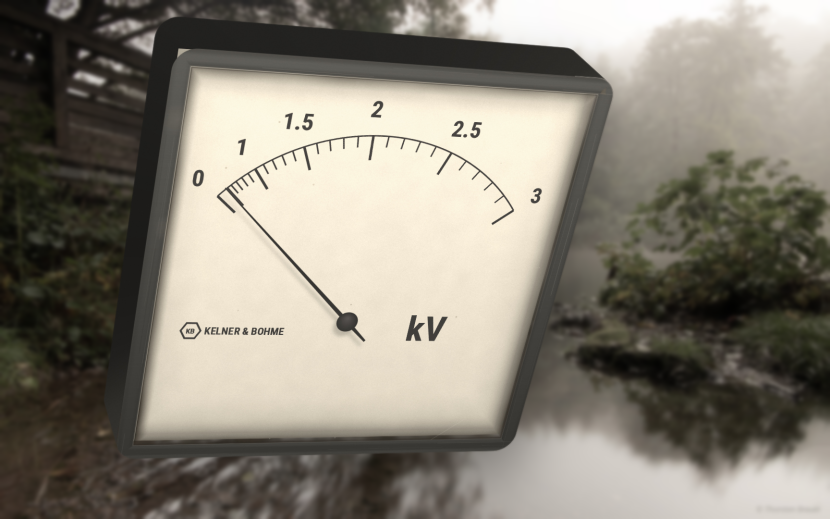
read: 0.5 kV
